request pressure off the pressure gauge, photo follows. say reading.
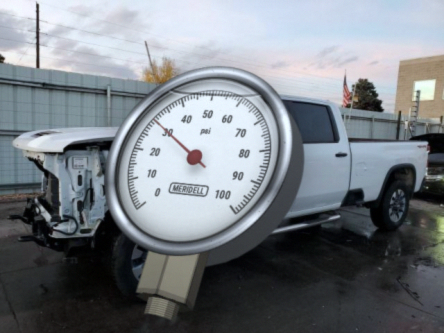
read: 30 psi
